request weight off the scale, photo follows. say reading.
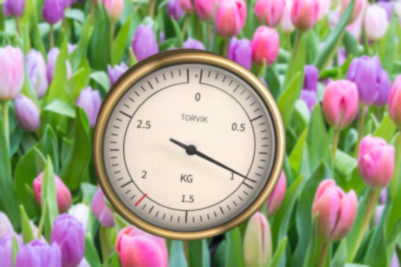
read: 0.95 kg
